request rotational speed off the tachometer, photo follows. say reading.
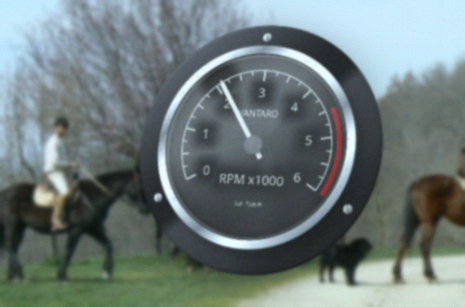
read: 2125 rpm
